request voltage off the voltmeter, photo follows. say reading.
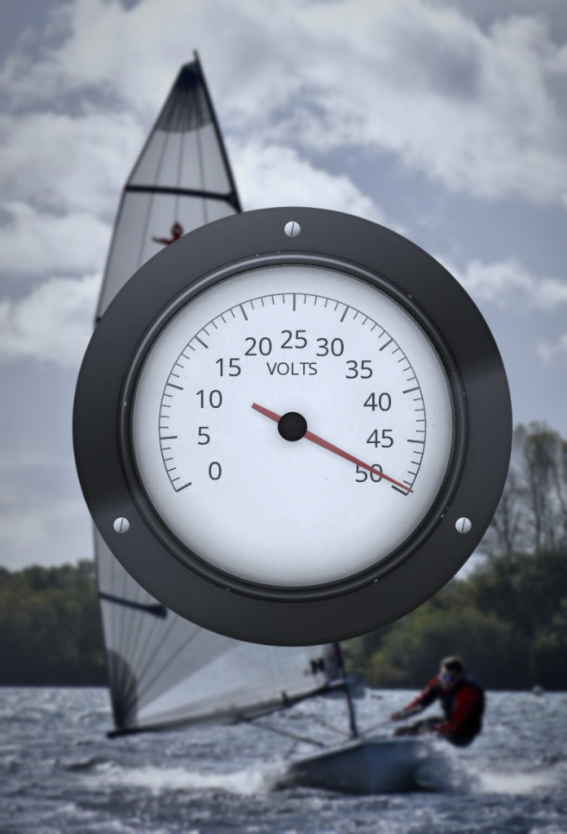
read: 49.5 V
